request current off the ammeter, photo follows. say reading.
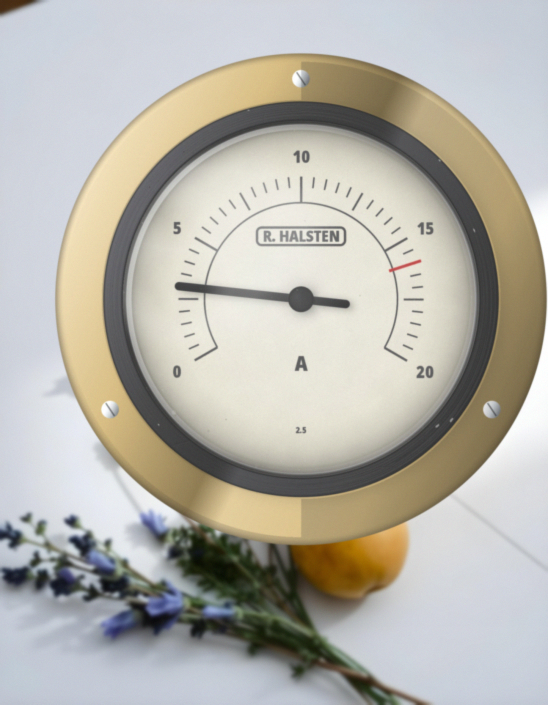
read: 3 A
